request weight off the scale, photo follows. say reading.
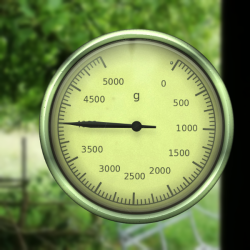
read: 4000 g
